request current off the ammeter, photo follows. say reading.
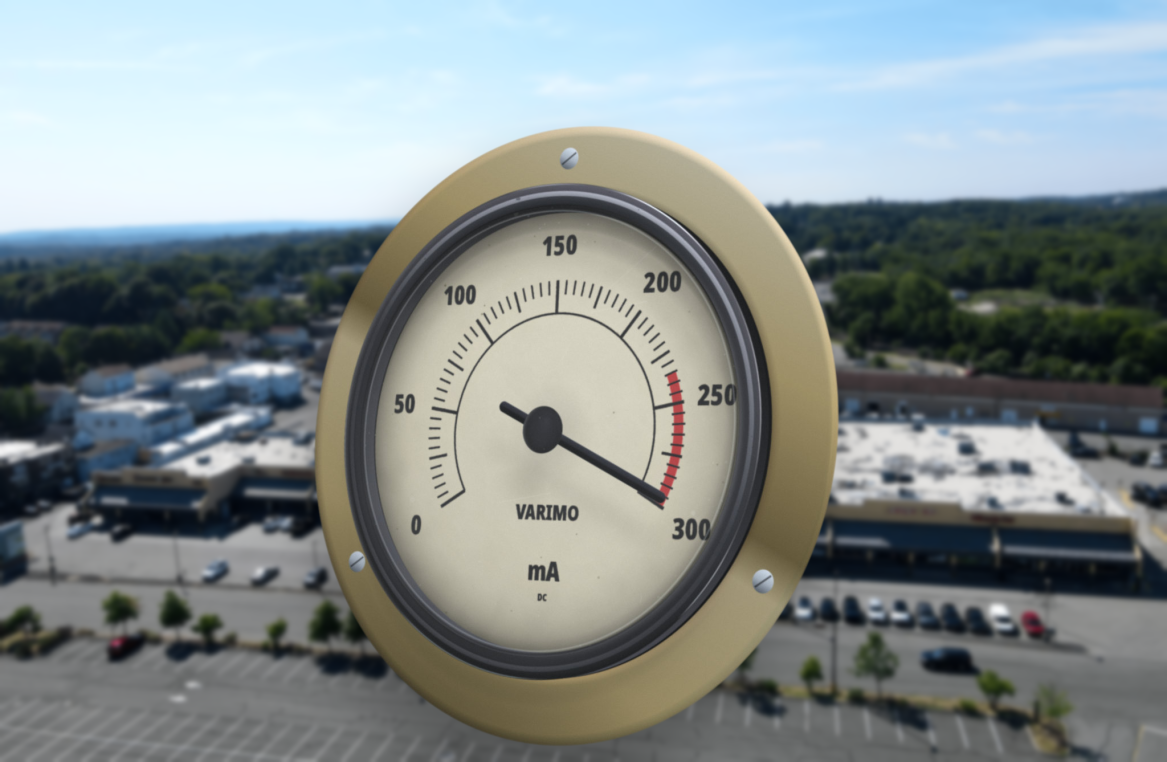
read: 295 mA
